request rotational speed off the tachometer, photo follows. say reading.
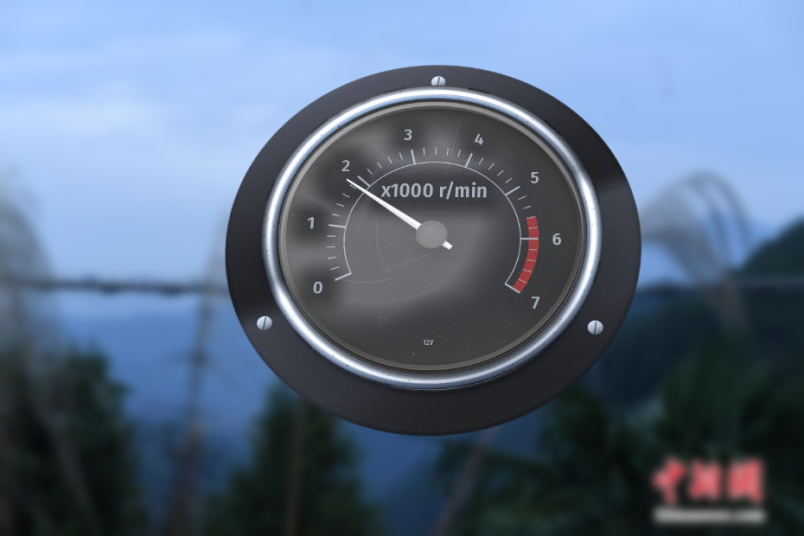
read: 1800 rpm
